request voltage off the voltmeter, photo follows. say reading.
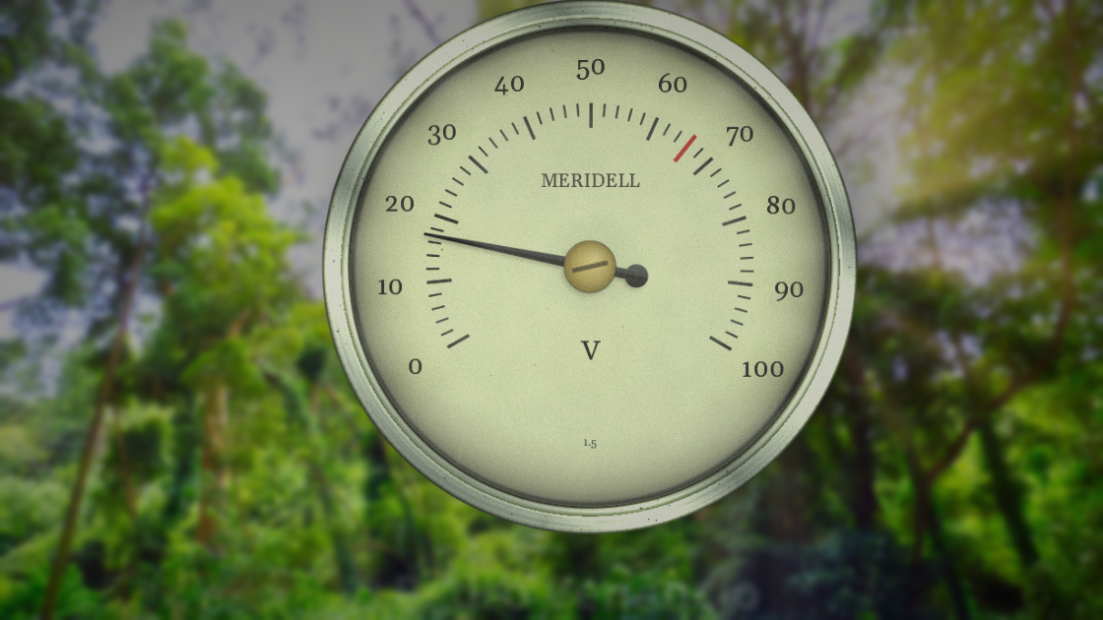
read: 17 V
